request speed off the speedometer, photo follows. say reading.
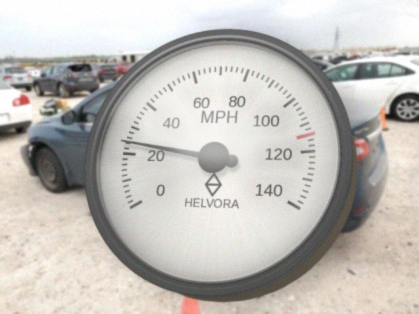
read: 24 mph
